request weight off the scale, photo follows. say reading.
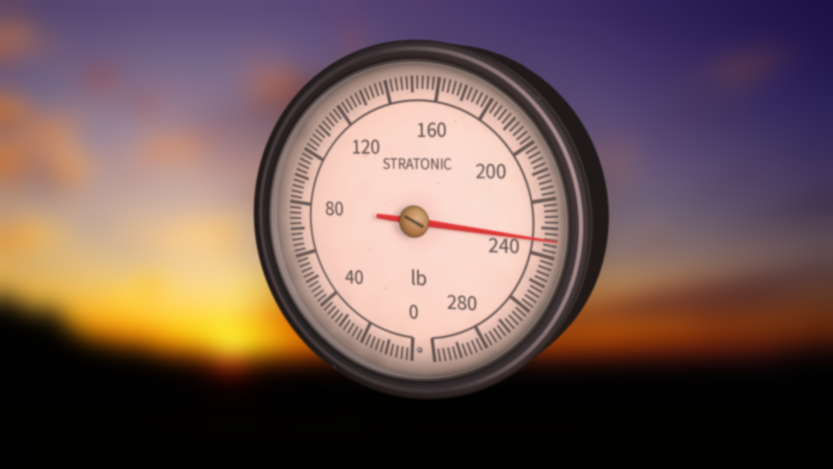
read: 234 lb
